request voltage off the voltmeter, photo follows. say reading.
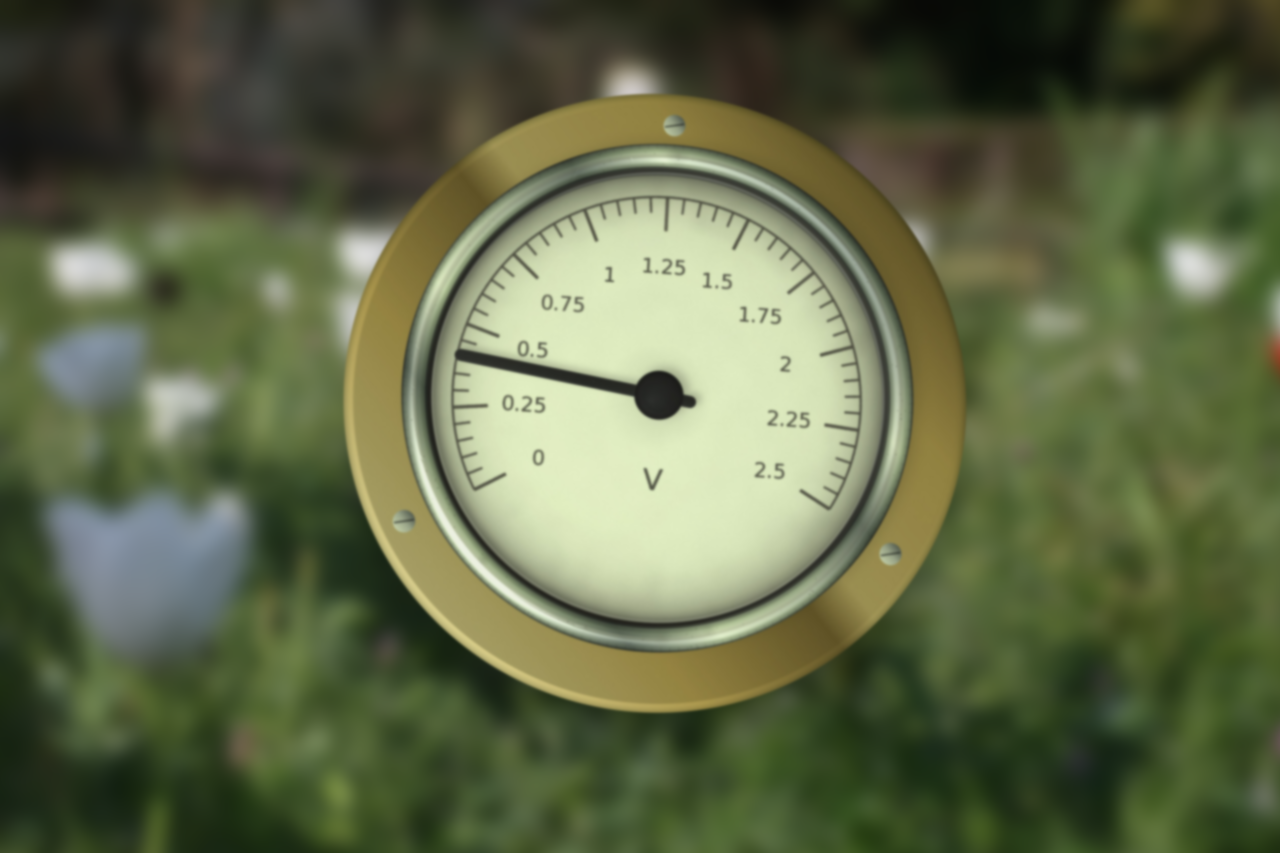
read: 0.4 V
